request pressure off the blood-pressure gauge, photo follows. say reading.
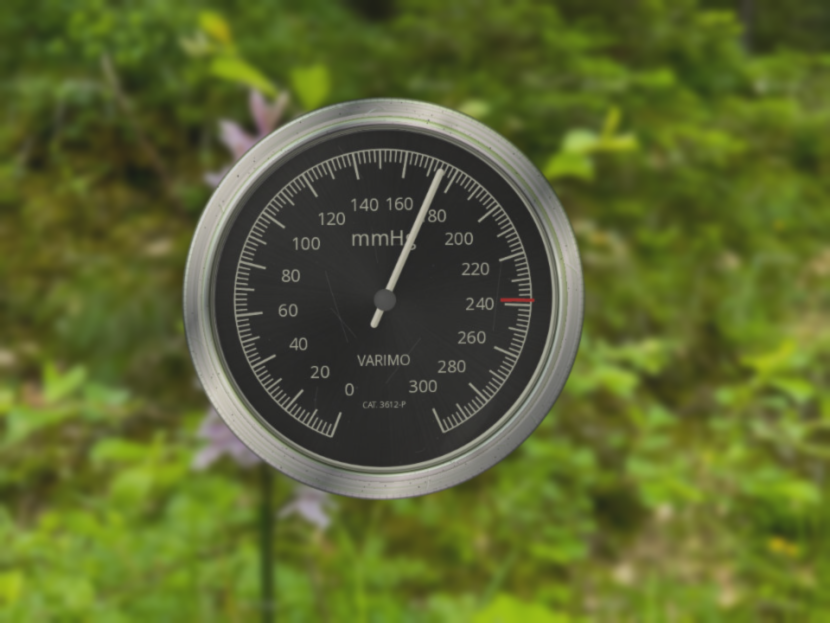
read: 174 mmHg
